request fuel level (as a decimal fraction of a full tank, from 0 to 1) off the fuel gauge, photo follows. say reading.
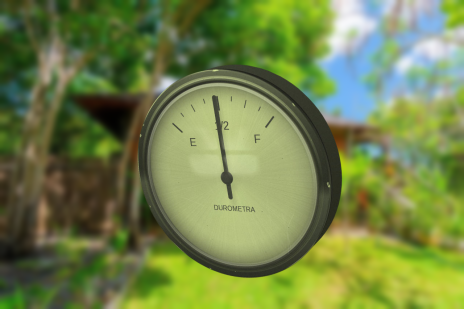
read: 0.5
